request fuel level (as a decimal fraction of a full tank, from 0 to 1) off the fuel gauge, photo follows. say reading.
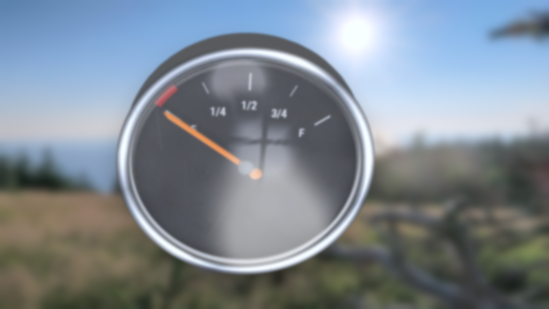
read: 0
